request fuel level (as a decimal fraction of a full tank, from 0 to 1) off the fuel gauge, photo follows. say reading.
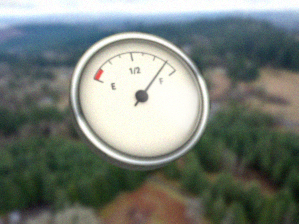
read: 0.875
